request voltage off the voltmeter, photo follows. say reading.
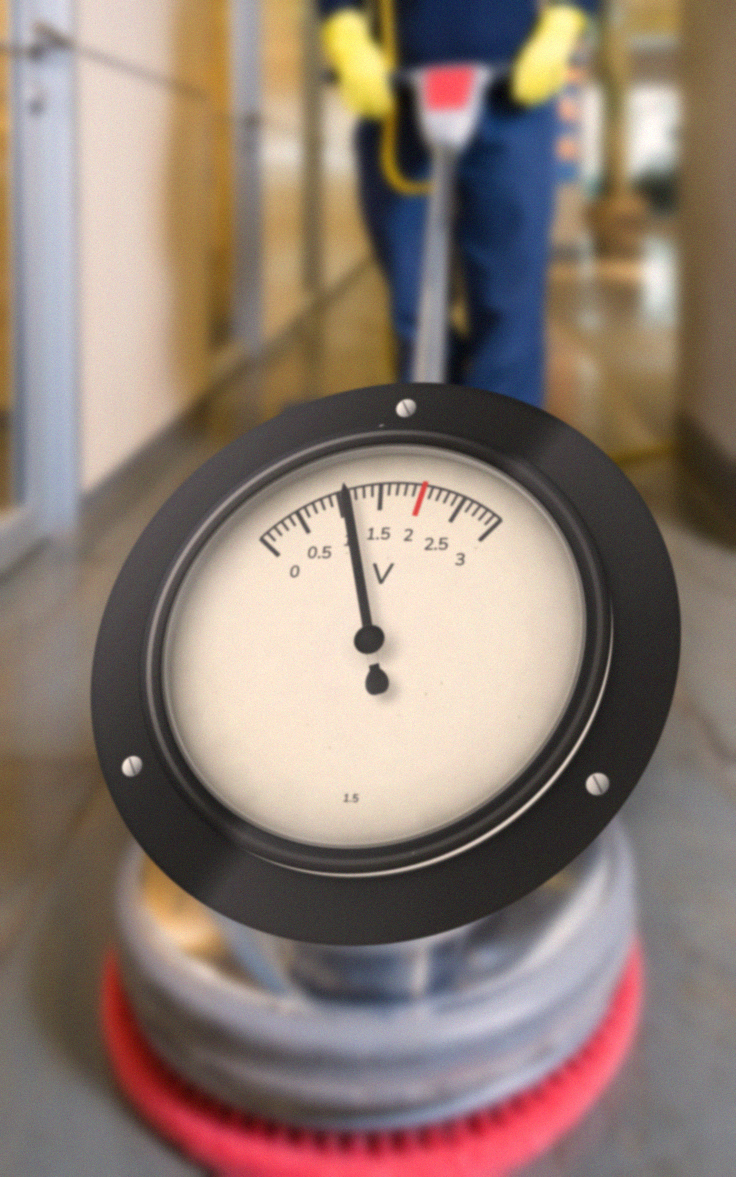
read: 1.1 V
